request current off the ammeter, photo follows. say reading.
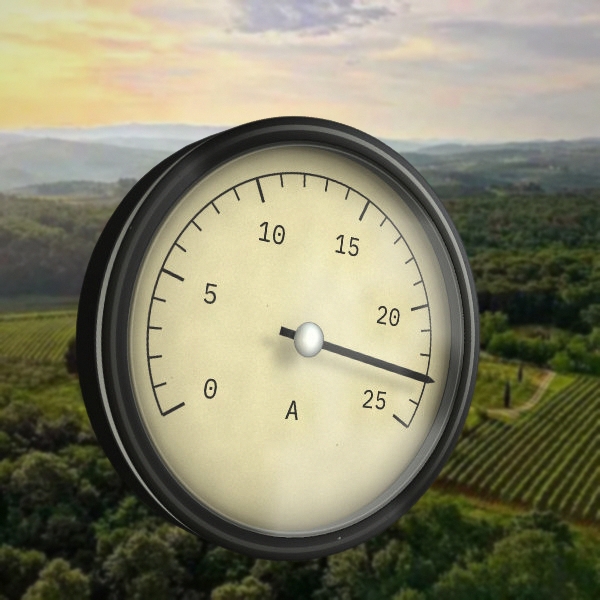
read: 23 A
